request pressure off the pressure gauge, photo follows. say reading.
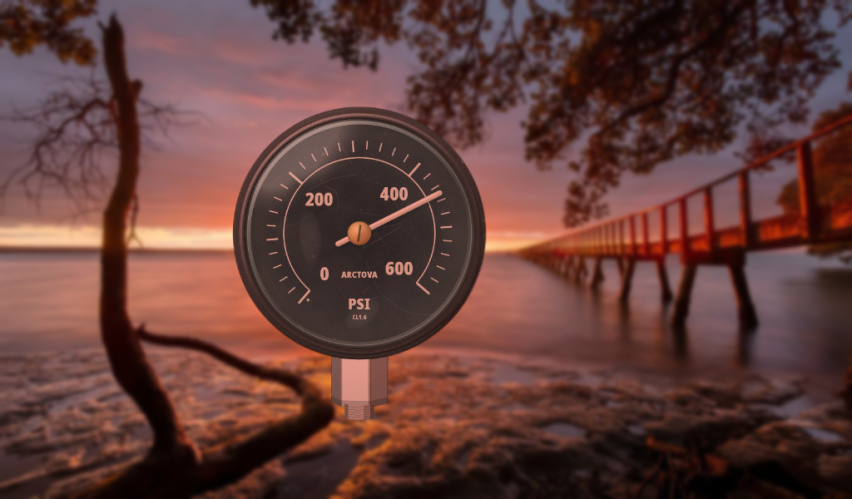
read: 450 psi
